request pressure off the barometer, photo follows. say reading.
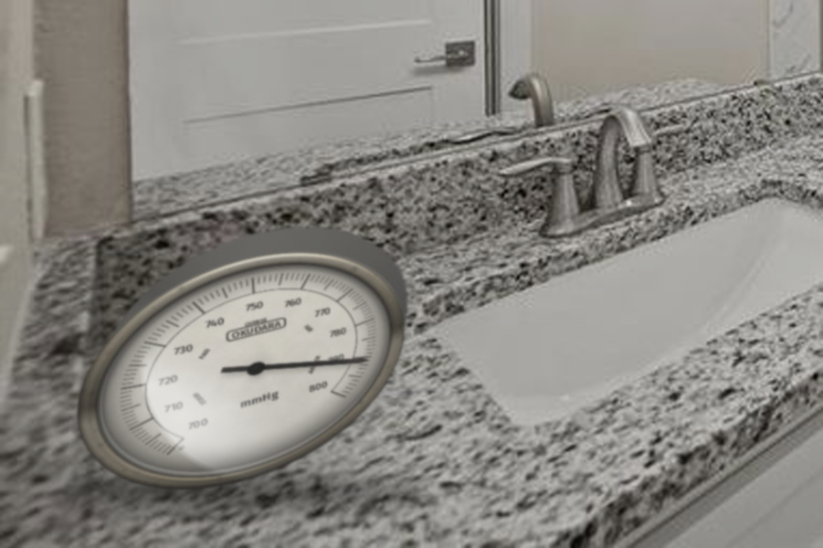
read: 790 mmHg
